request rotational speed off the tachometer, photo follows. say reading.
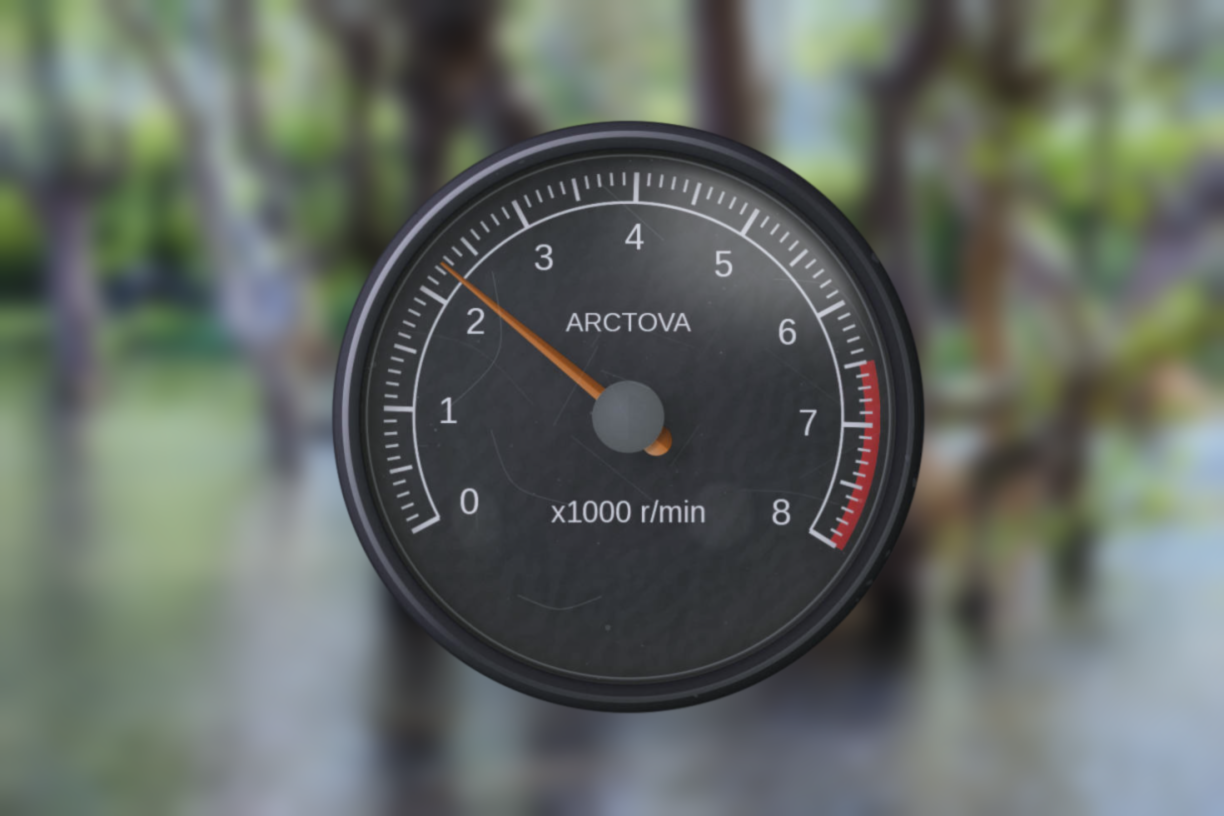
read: 2250 rpm
